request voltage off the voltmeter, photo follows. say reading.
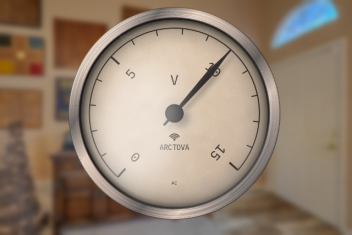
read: 10 V
